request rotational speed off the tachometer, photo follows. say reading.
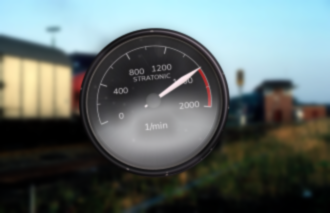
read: 1600 rpm
